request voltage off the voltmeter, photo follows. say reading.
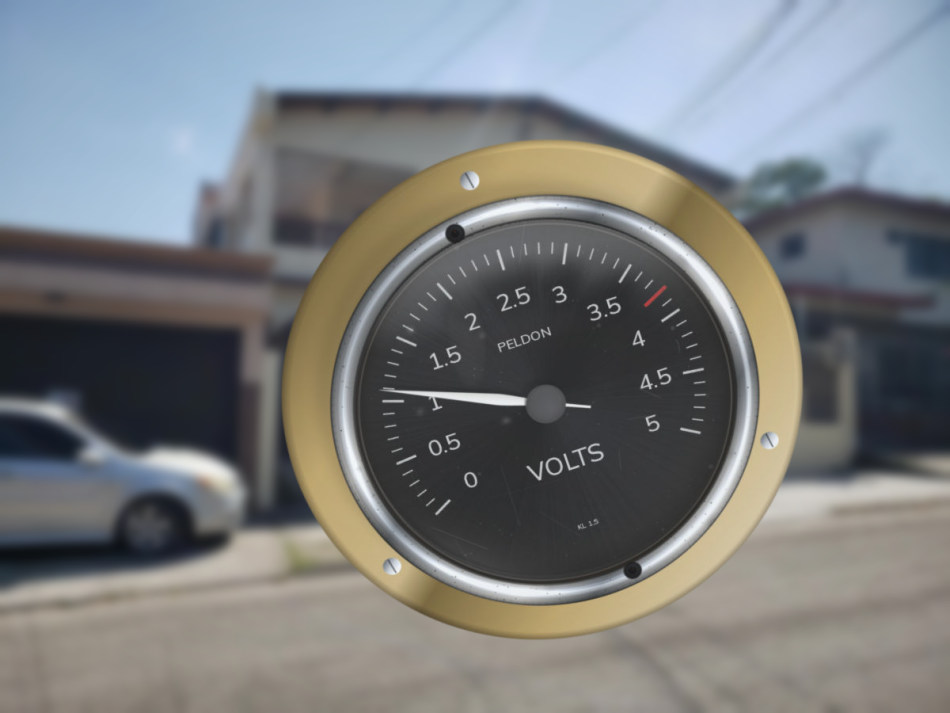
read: 1.1 V
